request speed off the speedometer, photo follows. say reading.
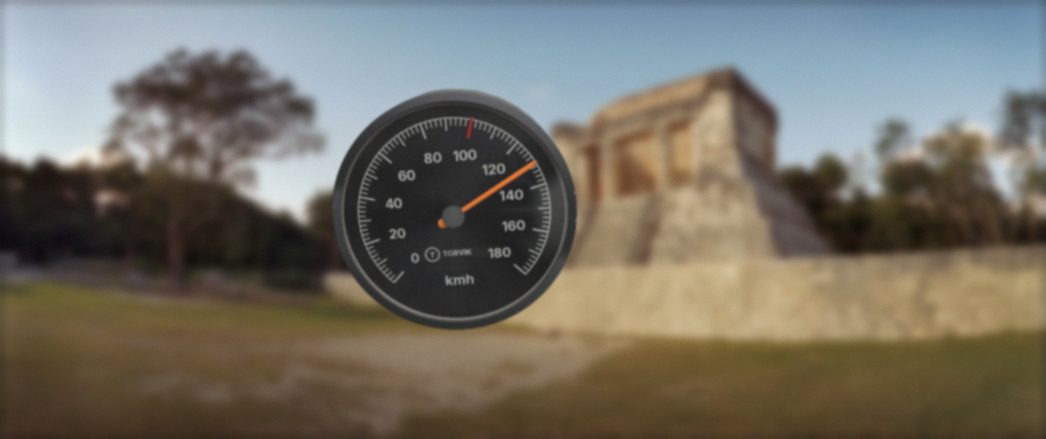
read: 130 km/h
